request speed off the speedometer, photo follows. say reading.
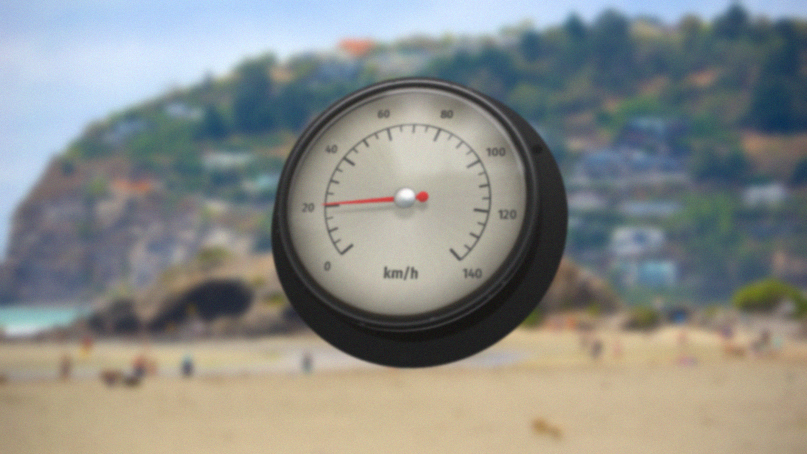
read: 20 km/h
